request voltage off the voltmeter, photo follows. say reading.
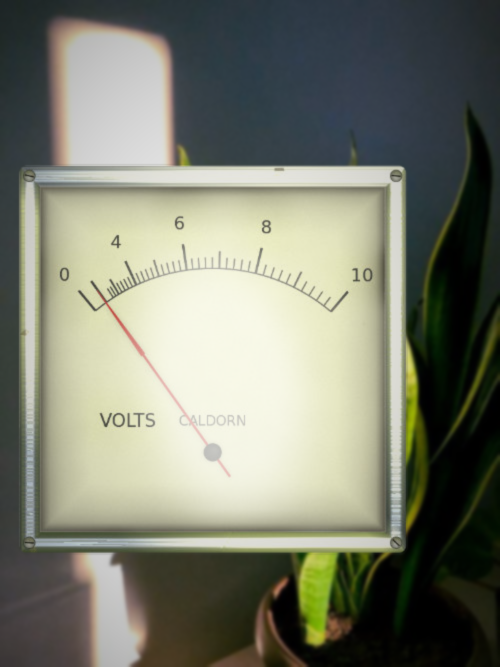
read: 2 V
